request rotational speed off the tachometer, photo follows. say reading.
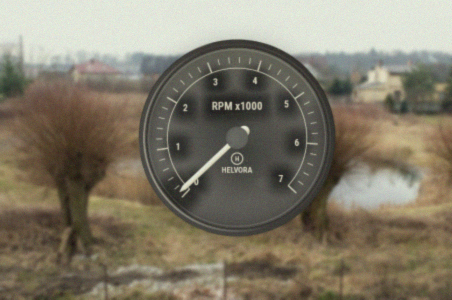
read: 100 rpm
